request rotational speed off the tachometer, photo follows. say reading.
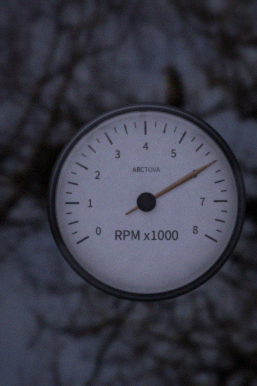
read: 6000 rpm
